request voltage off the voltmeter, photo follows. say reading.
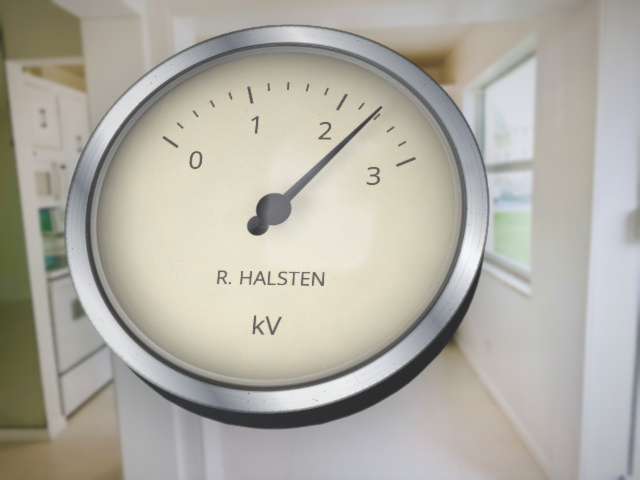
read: 2.4 kV
